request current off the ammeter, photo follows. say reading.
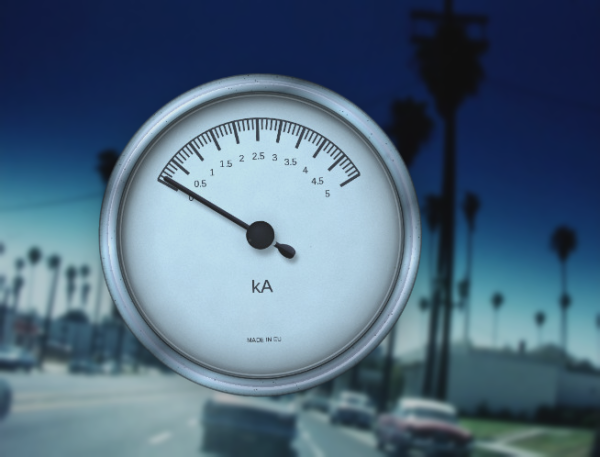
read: 0.1 kA
